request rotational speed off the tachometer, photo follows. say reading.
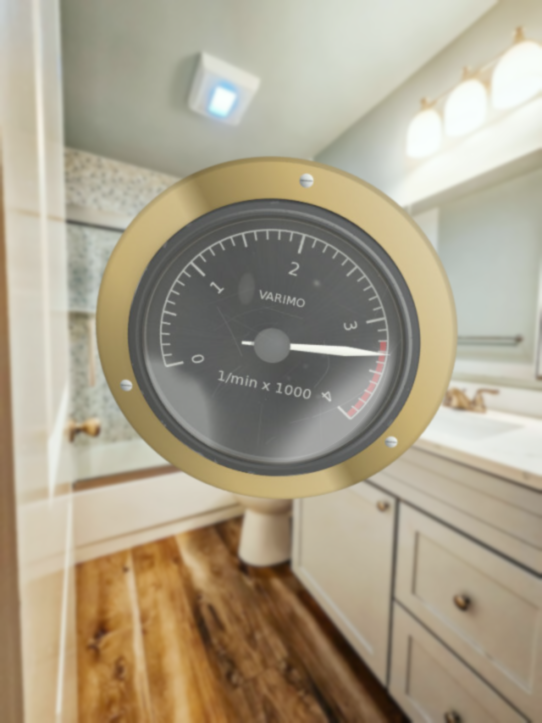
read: 3300 rpm
